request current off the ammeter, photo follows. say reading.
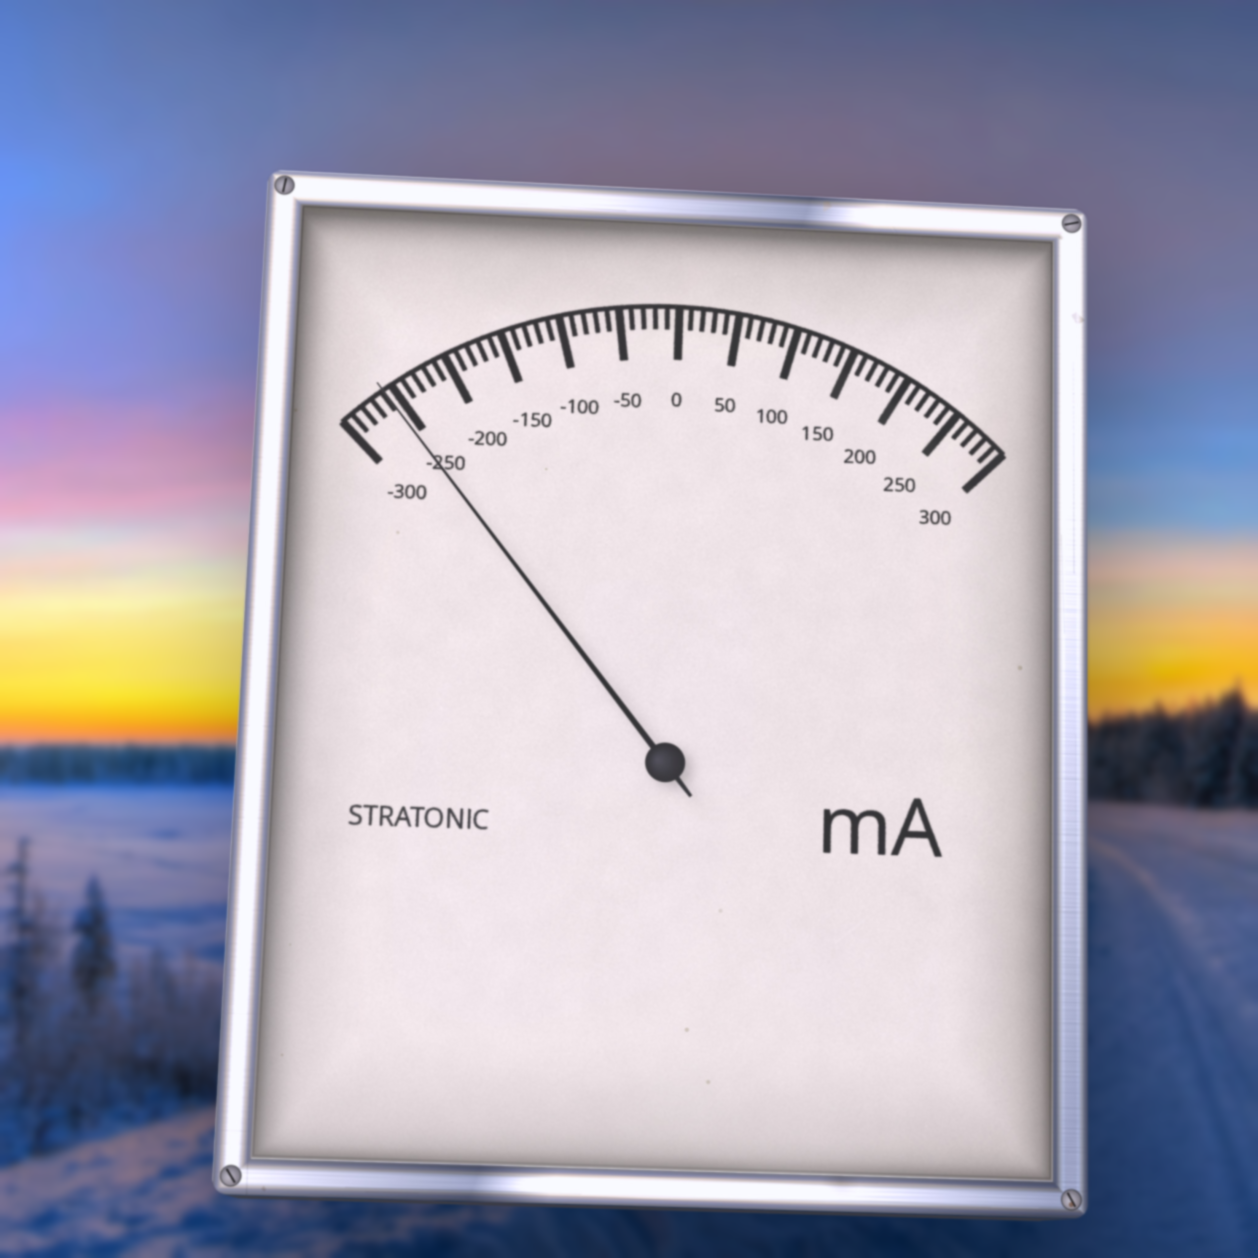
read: -260 mA
